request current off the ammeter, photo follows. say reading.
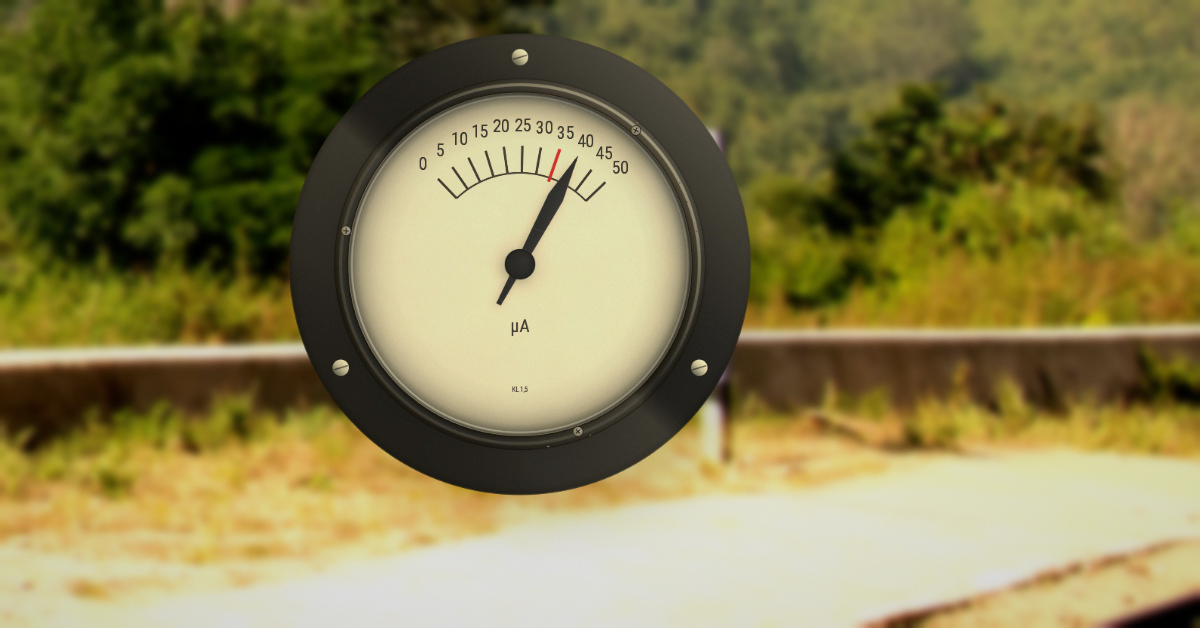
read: 40 µA
